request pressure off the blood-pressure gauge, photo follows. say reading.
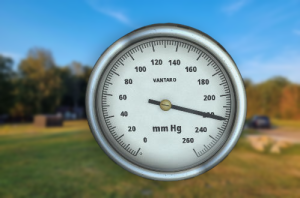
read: 220 mmHg
